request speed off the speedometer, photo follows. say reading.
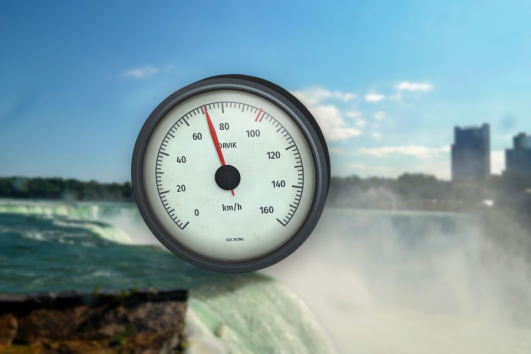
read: 72 km/h
